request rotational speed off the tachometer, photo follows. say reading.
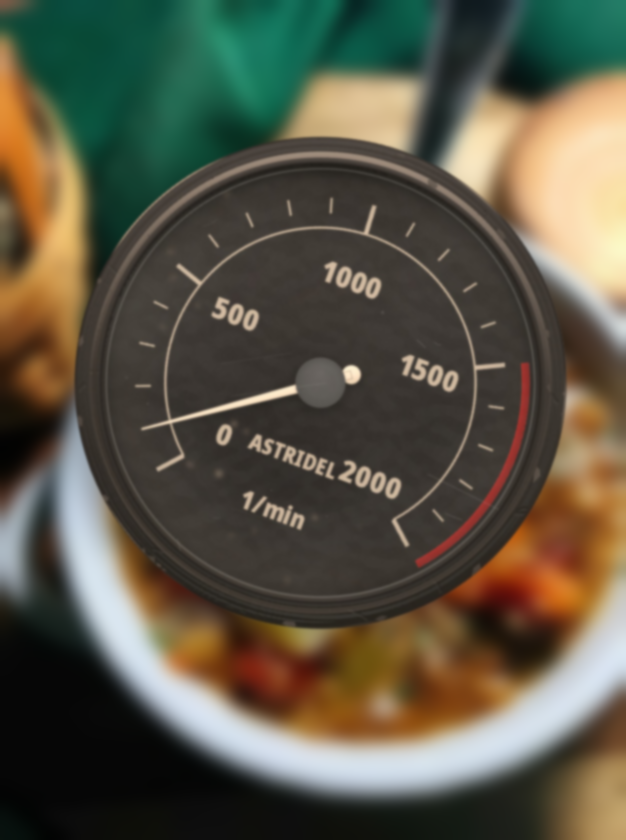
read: 100 rpm
